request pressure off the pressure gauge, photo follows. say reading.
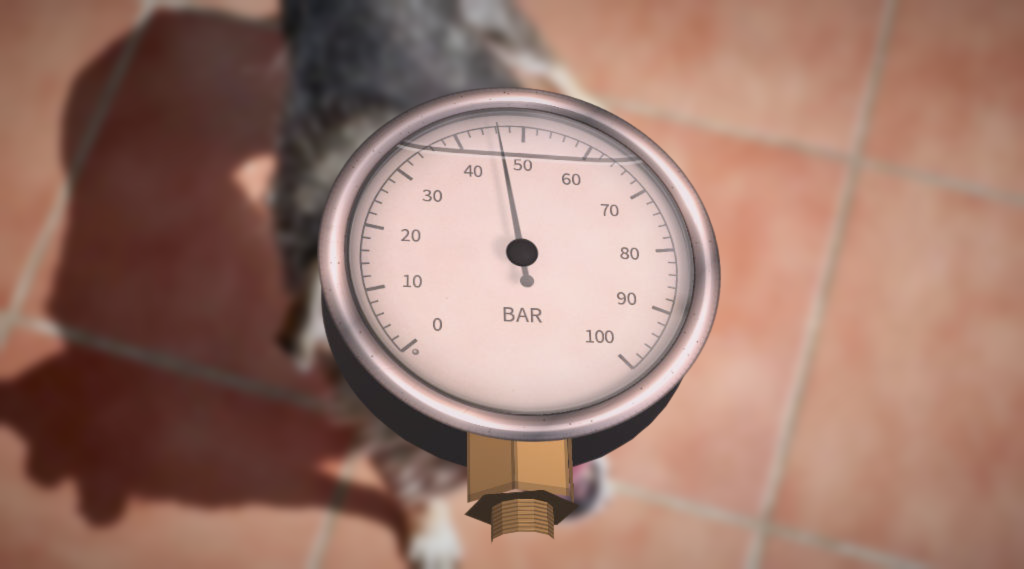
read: 46 bar
